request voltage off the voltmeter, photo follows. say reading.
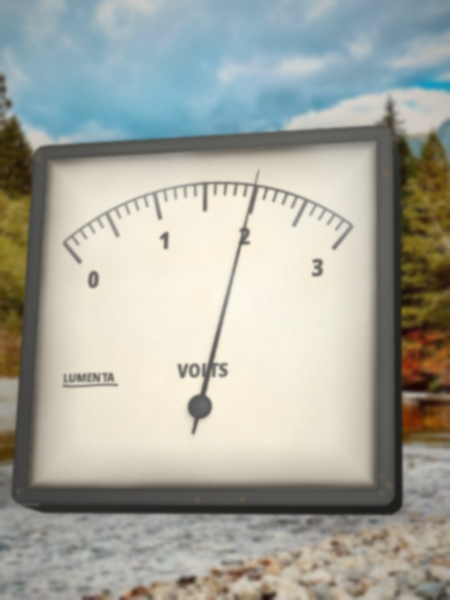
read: 2 V
